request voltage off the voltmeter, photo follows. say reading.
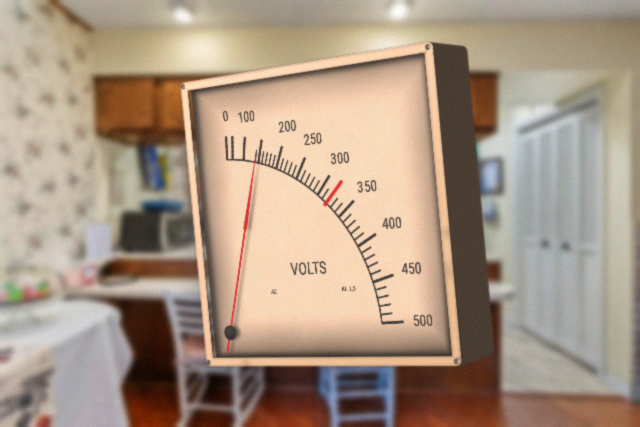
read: 150 V
